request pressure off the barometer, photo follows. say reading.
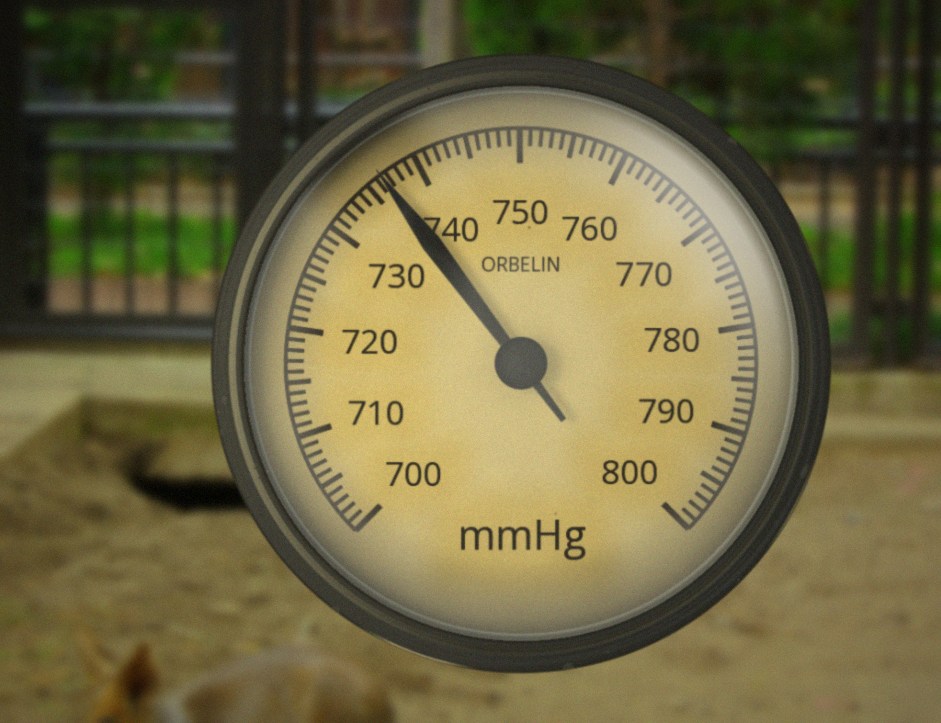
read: 736.5 mmHg
